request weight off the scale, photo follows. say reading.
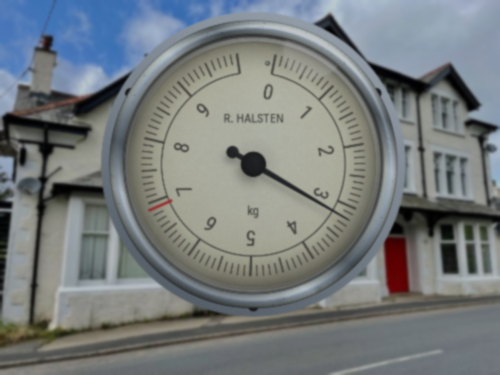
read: 3.2 kg
